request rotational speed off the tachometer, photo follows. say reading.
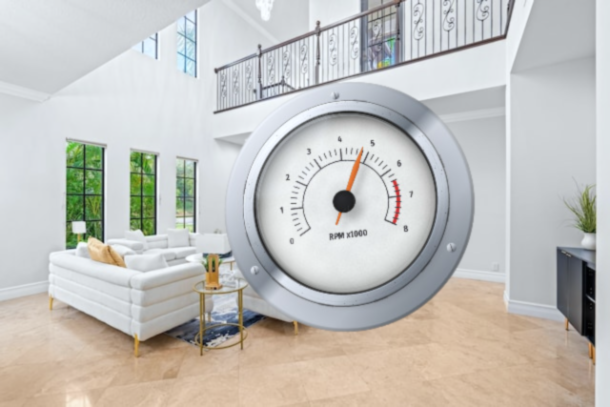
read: 4800 rpm
